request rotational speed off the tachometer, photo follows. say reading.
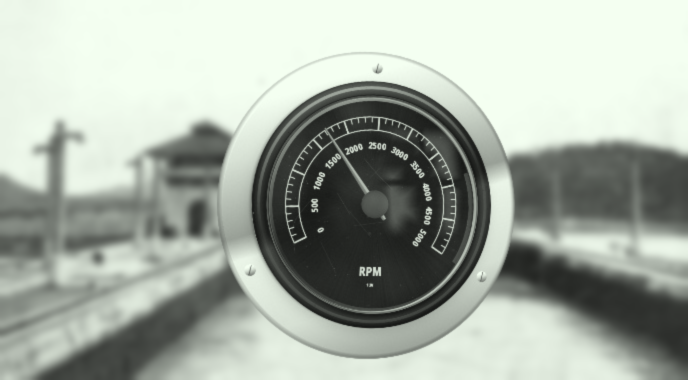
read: 1700 rpm
